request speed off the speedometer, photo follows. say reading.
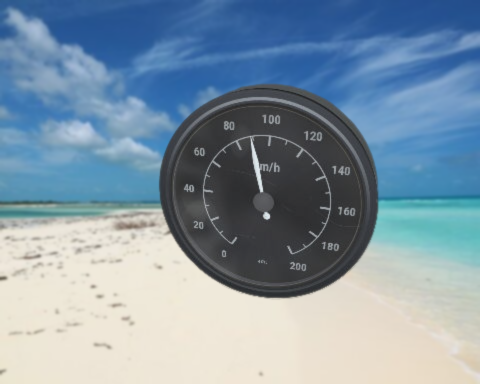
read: 90 km/h
